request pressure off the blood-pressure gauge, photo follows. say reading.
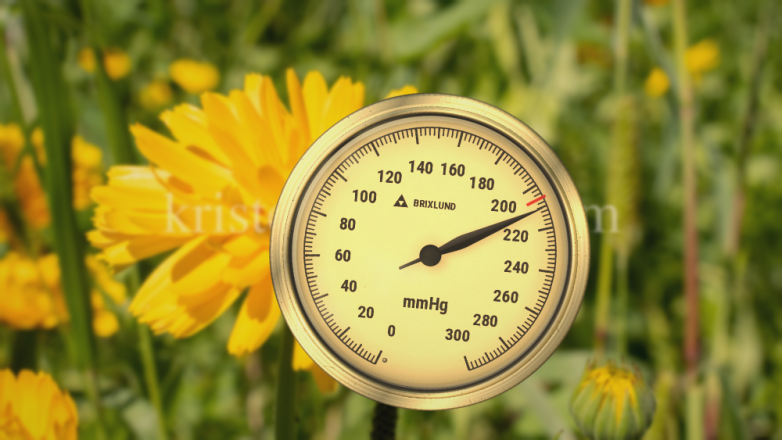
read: 210 mmHg
